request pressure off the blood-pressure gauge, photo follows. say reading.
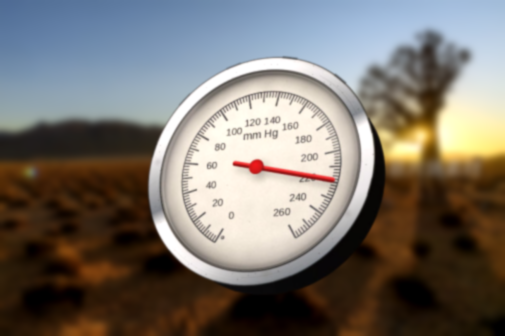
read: 220 mmHg
